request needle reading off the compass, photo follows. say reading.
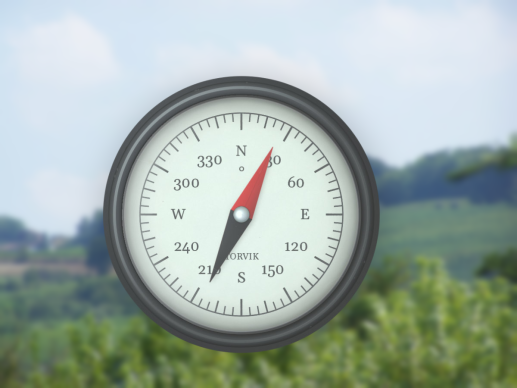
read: 25 °
